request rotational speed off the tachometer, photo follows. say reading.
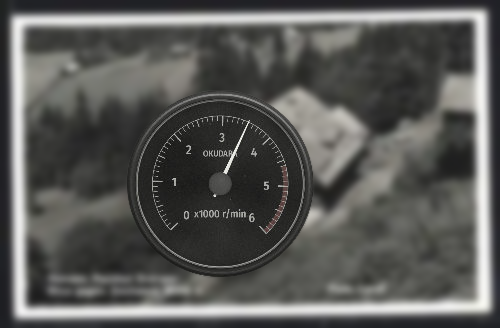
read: 3500 rpm
